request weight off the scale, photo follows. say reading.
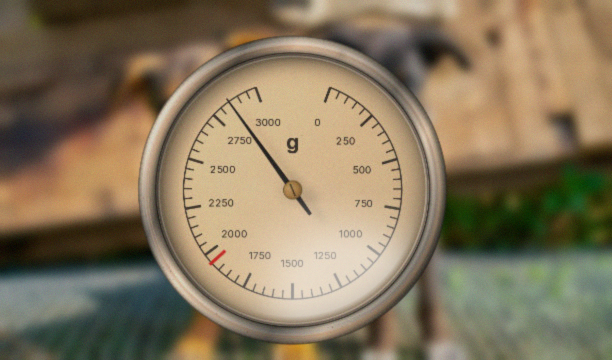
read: 2850 g
